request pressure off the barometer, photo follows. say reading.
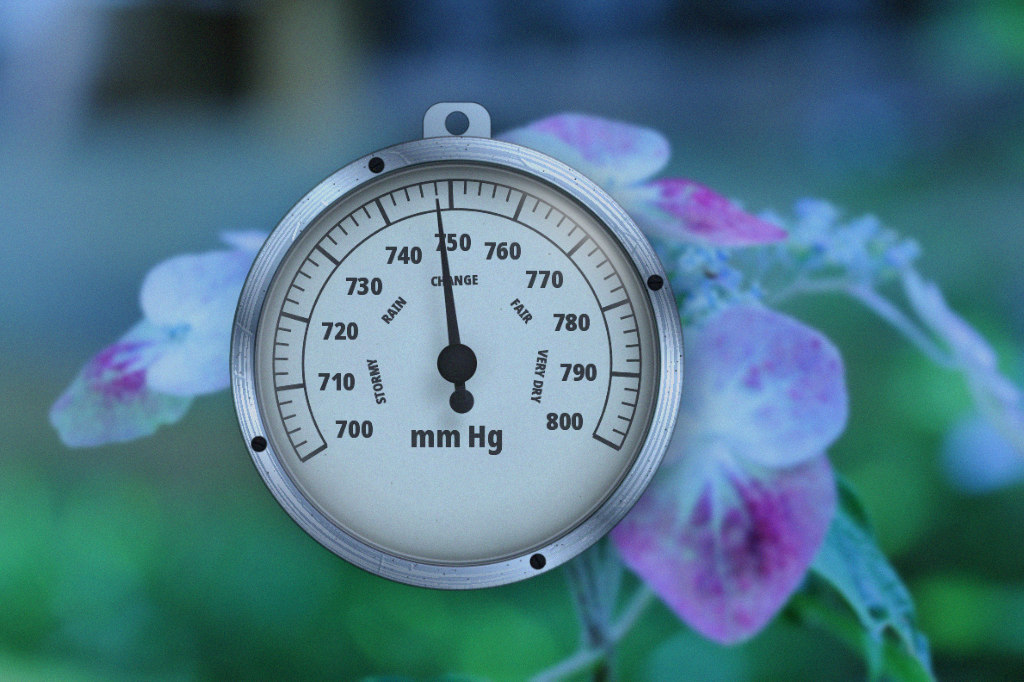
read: 748 mmHg
